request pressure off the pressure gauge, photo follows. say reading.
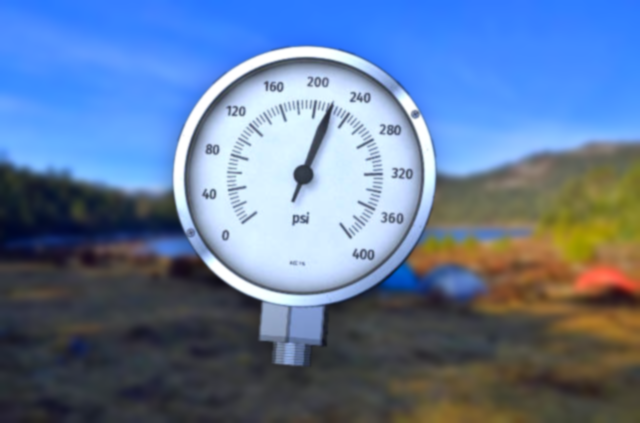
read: 220 psi
